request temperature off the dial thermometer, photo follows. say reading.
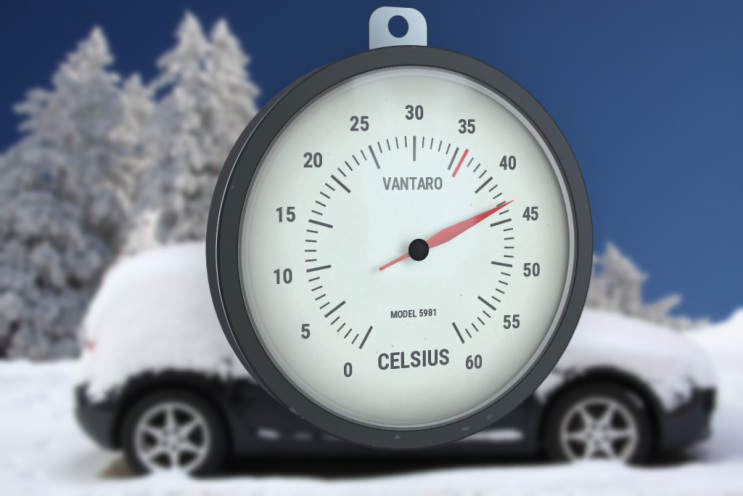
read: 43 °C
